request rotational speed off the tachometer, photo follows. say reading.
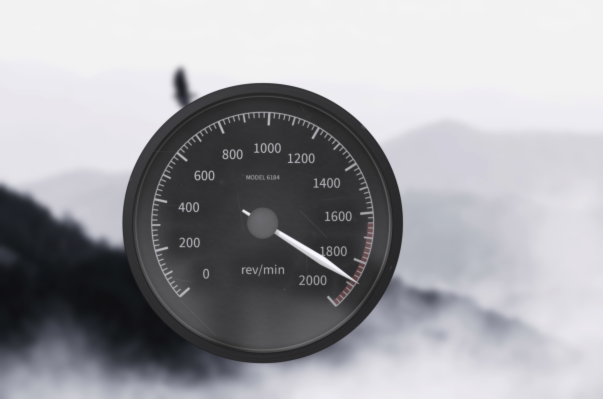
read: 1880 rpm
